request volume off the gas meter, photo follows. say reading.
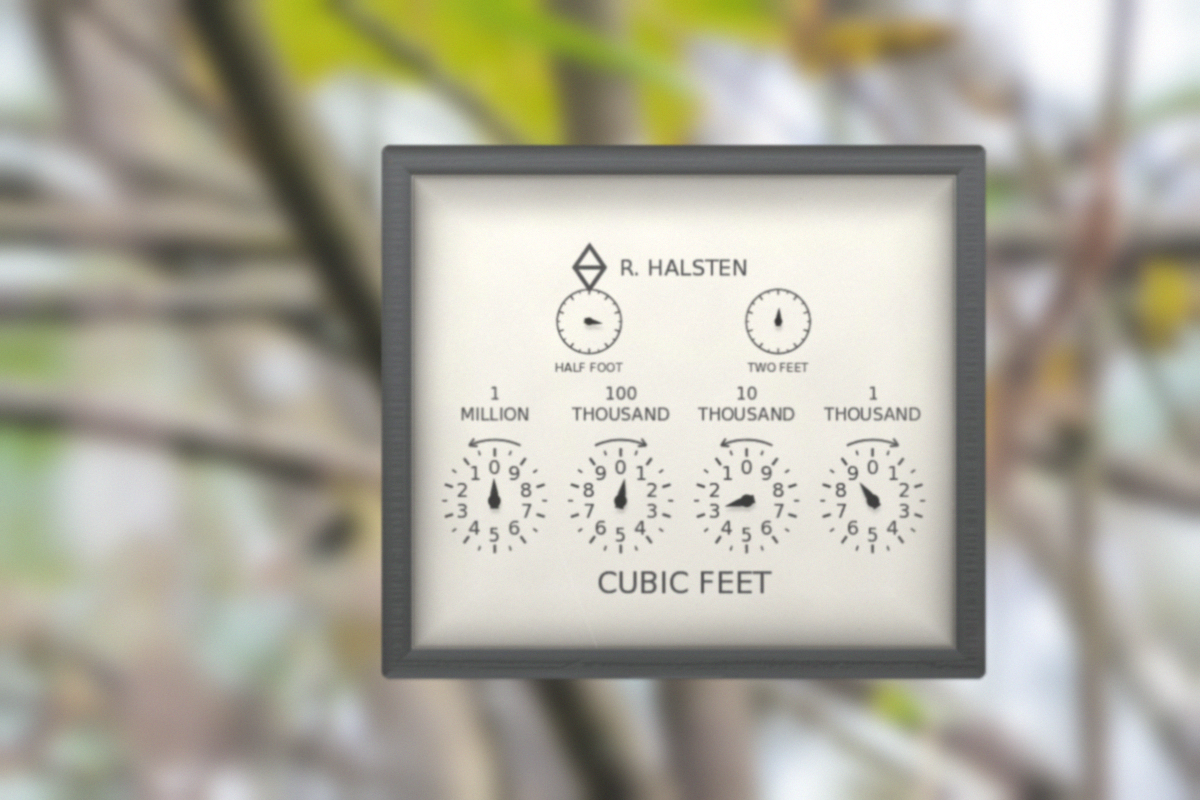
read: 2900 ft³
